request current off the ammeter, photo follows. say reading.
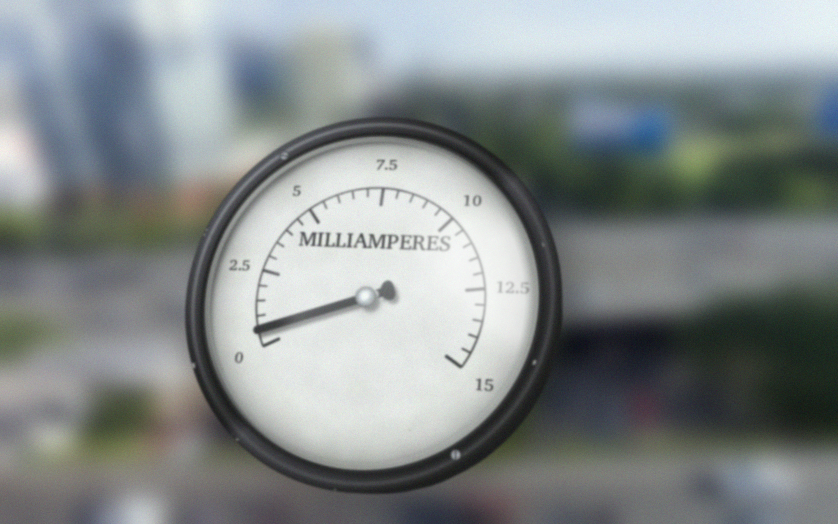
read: 0.5 mA
